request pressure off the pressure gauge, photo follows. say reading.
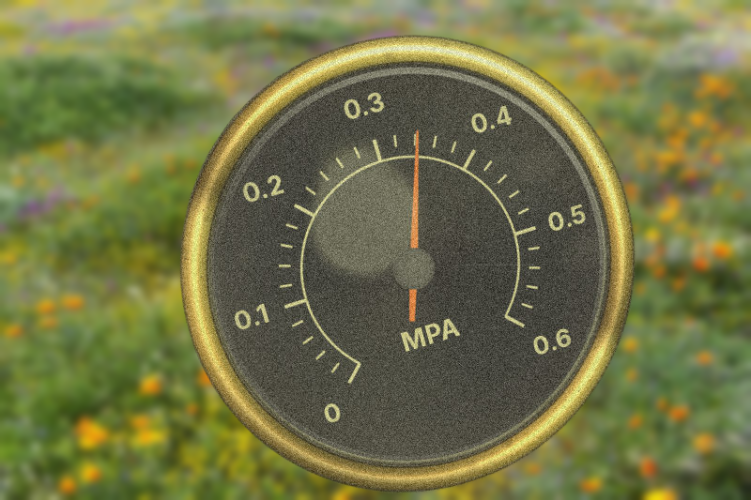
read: 0.34 MPa
